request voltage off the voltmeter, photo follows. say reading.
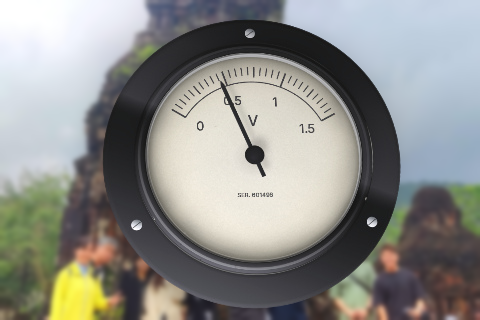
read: 0.45 V
